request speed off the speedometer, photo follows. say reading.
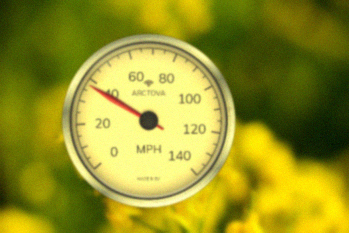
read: 37.5 mph
